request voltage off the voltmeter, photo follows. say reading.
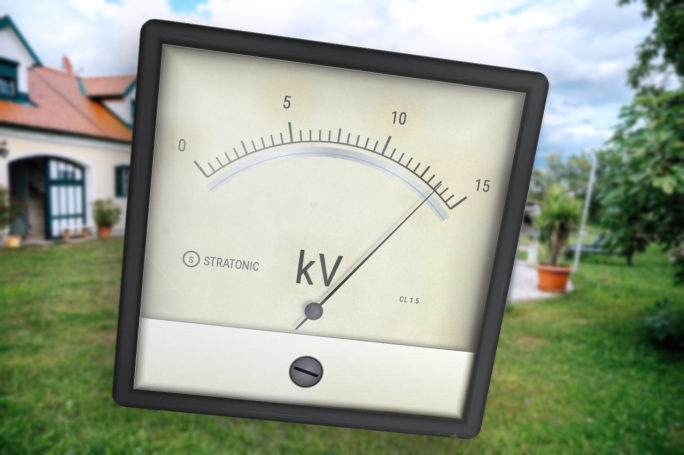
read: 13.5 kV
